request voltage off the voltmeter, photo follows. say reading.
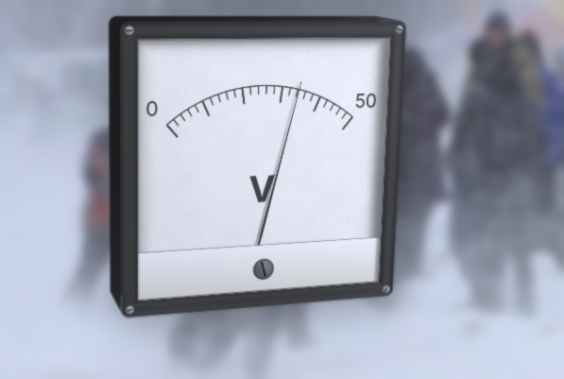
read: 34 V
